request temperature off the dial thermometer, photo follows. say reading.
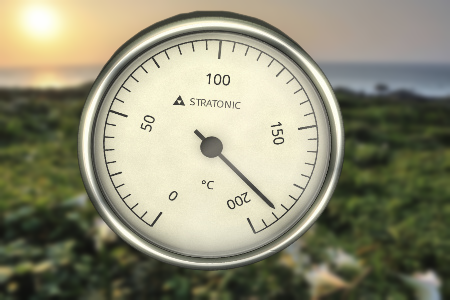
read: 187.5 °C
